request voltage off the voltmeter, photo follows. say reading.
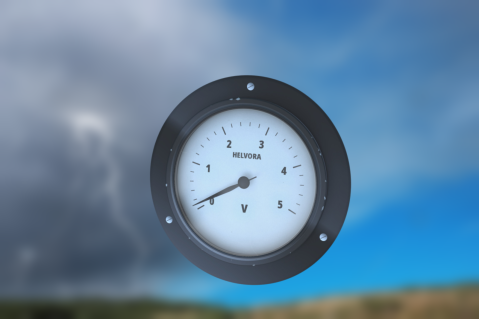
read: 0.1 V
